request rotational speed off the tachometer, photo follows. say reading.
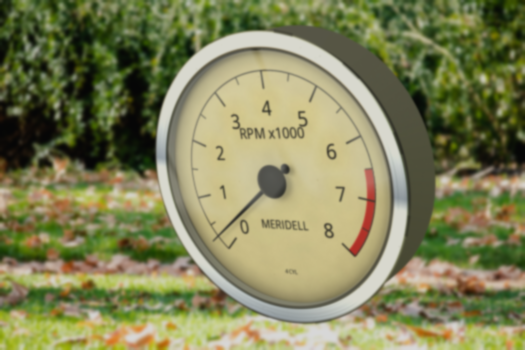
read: 250 rpm
